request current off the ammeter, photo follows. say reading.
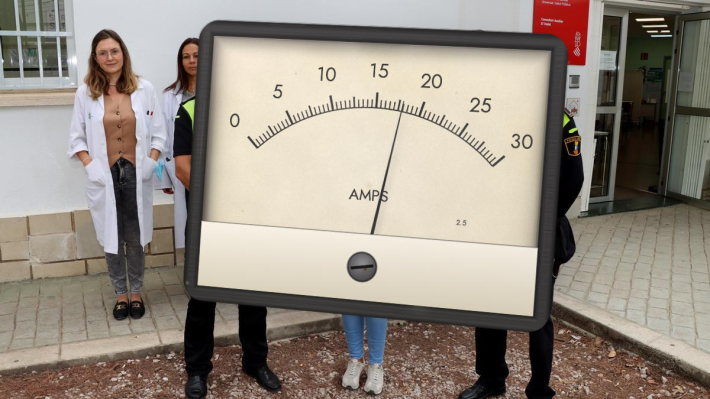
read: 18 A
